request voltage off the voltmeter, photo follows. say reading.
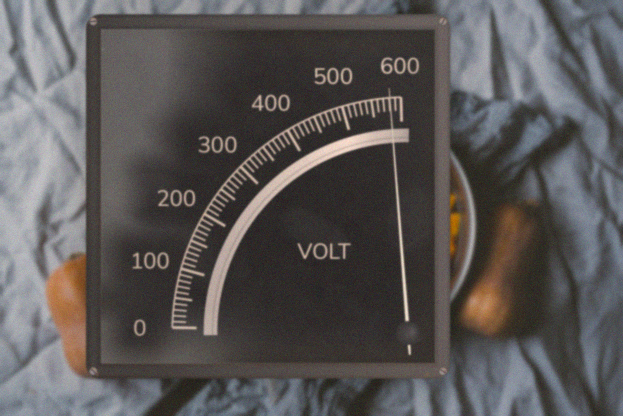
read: 580 V
